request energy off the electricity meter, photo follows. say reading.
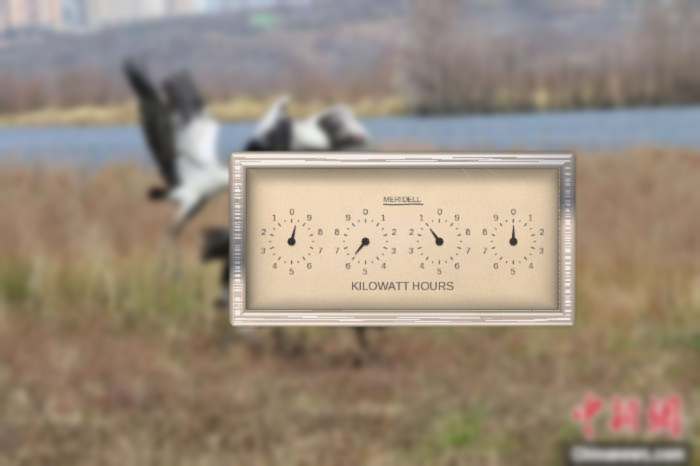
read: 9610 kWh
